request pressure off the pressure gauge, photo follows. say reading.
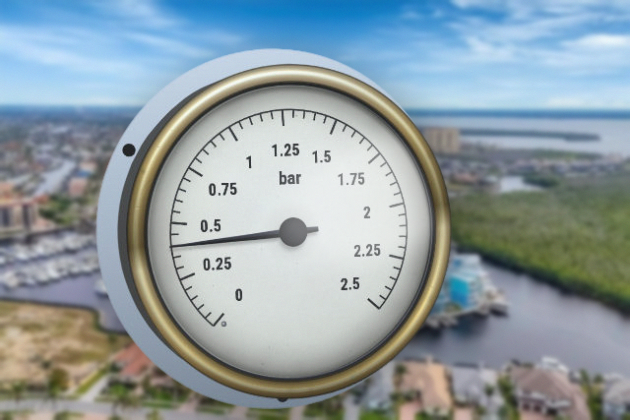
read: 0.4 bar
